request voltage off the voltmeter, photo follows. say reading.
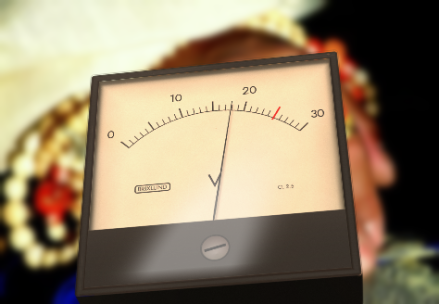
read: 18 V
